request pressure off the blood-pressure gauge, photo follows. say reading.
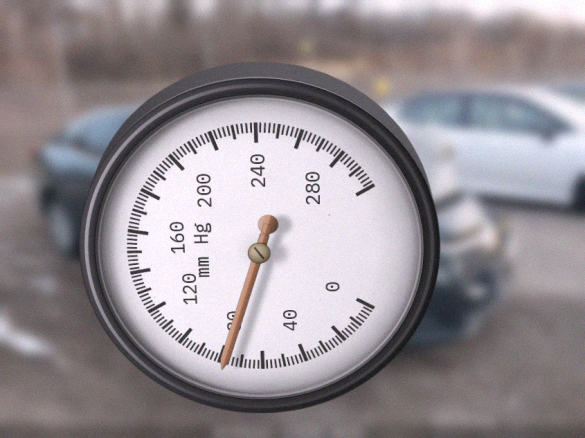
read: 78 mmHg
